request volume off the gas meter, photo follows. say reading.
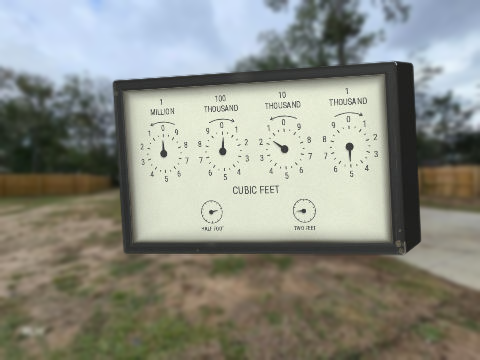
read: 1500 ft³
